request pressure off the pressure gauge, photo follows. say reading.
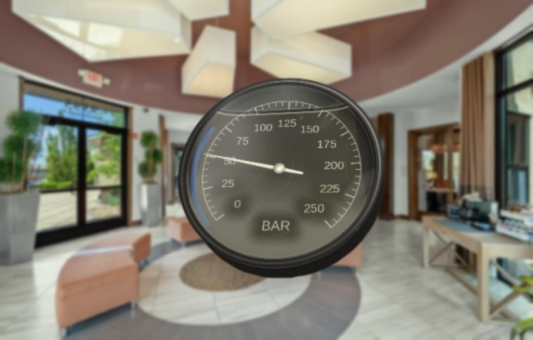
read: 50 bar
